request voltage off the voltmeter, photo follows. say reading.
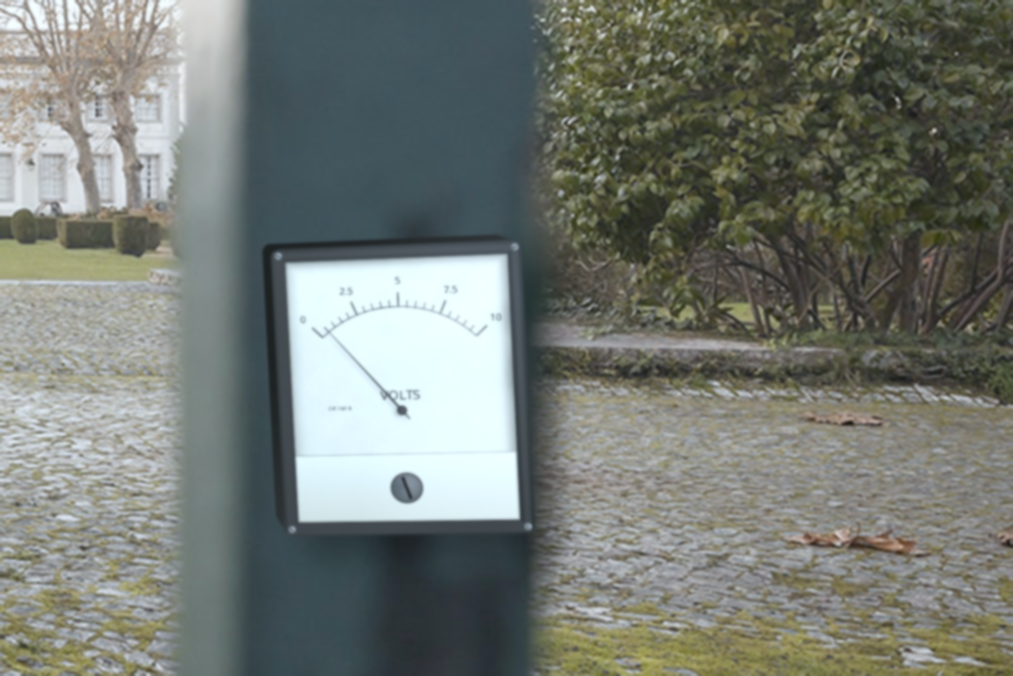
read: 0.5 V
